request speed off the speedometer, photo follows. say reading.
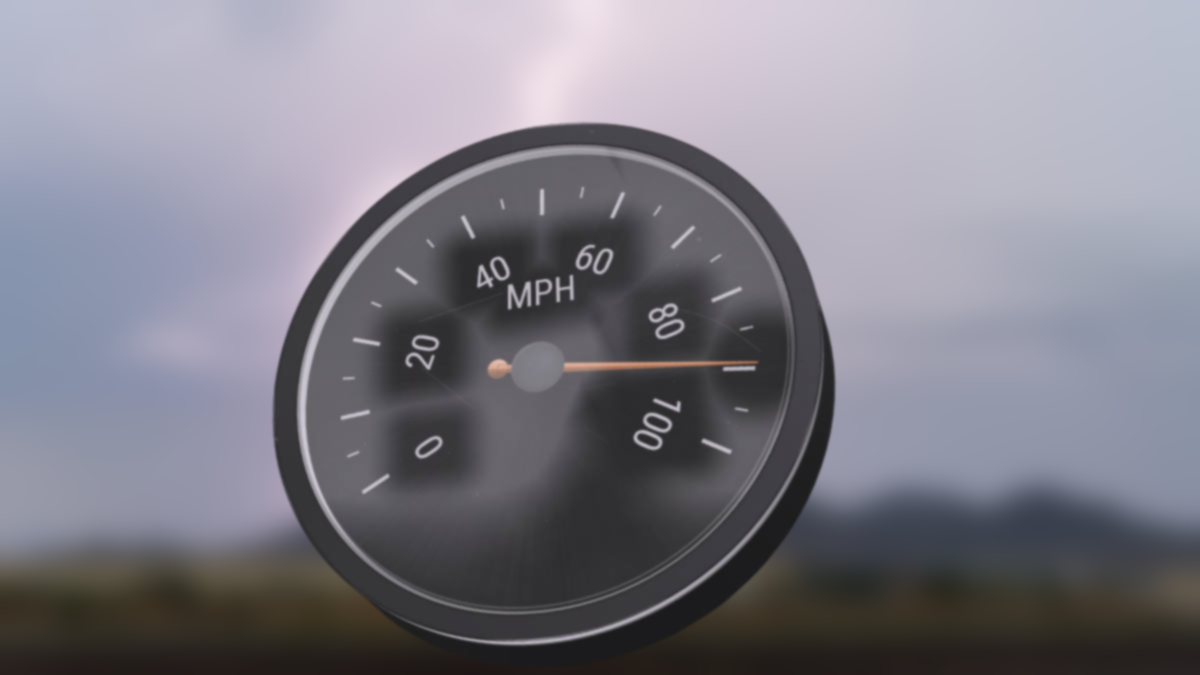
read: 90 mph
